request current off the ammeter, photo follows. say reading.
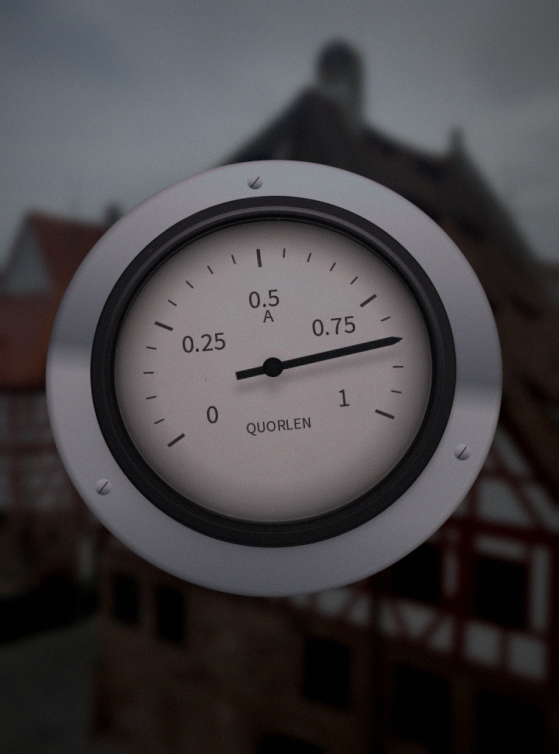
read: 0.85 A
